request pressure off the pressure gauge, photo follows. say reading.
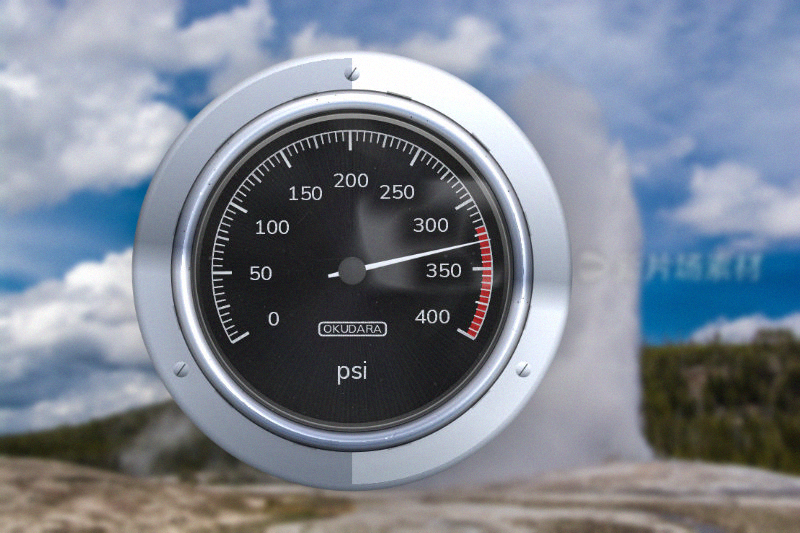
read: 330 psi
